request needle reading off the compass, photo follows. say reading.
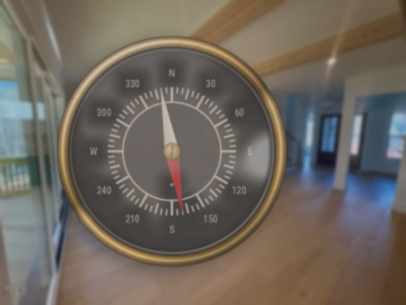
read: 170 °
